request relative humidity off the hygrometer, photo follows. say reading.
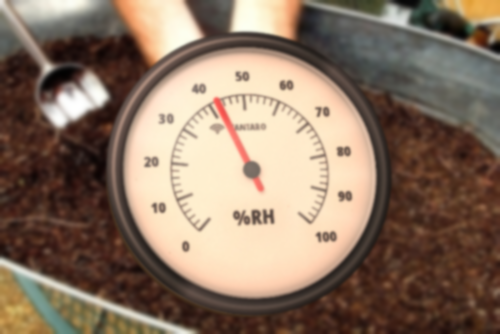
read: 42 %
